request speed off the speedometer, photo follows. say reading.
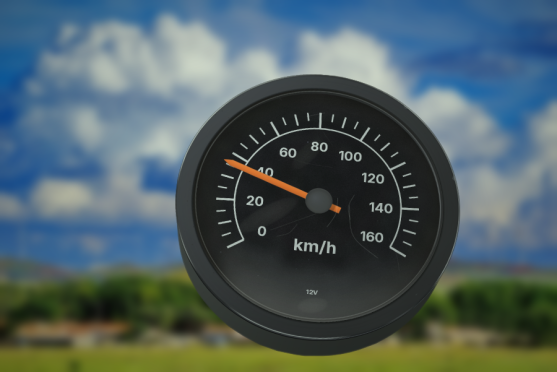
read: 35 km/h
